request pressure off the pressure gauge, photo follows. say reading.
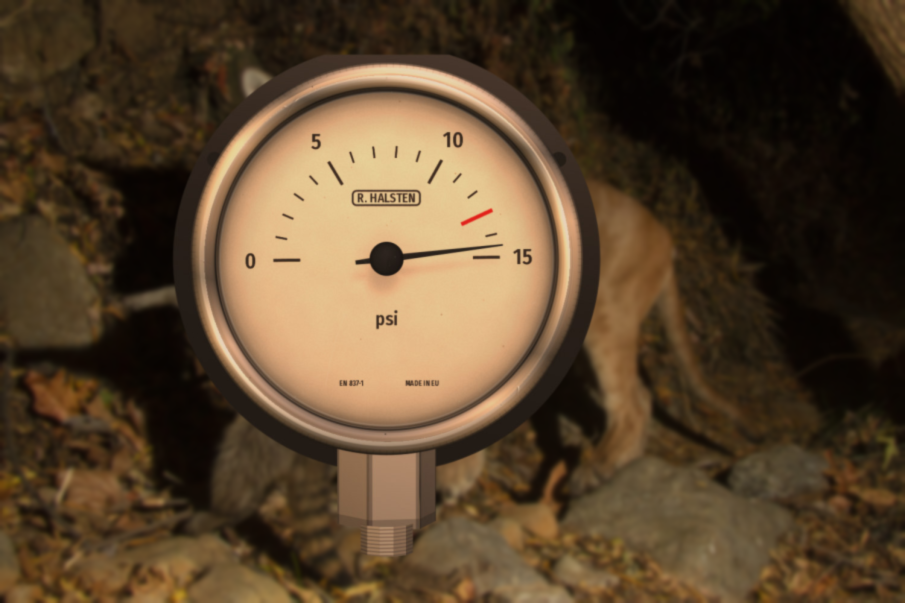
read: 14.5 psi
